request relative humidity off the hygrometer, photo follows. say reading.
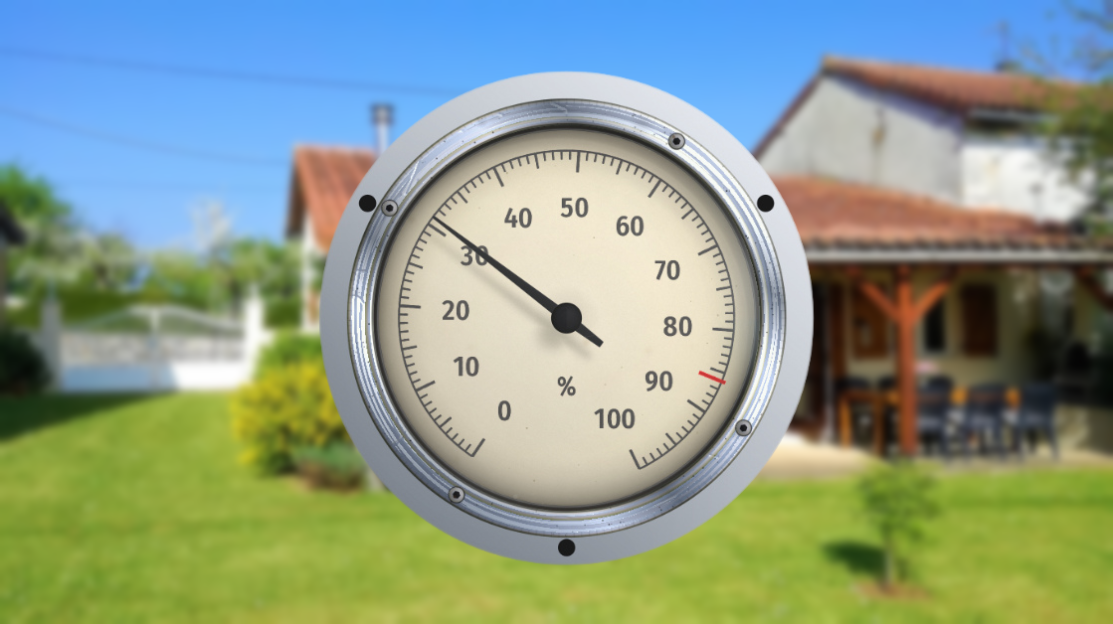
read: 31 %
